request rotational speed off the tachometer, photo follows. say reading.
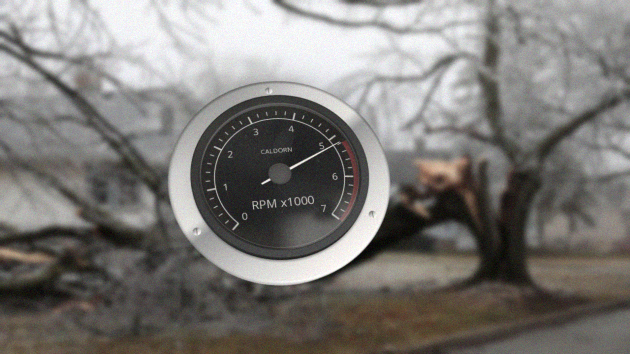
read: 5200 rpm
